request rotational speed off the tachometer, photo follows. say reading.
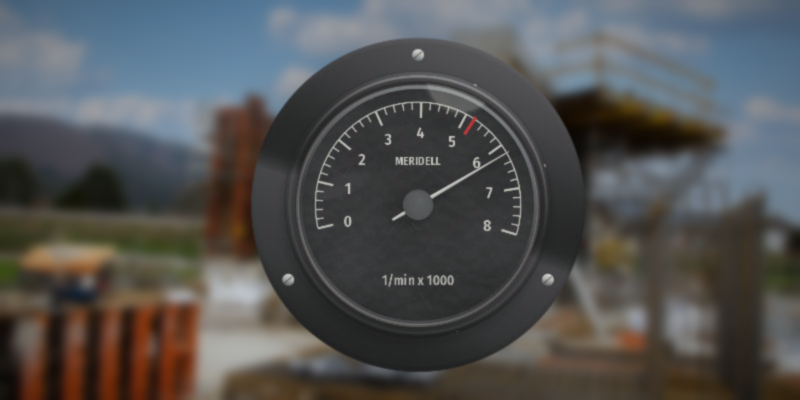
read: 6200 rpm
